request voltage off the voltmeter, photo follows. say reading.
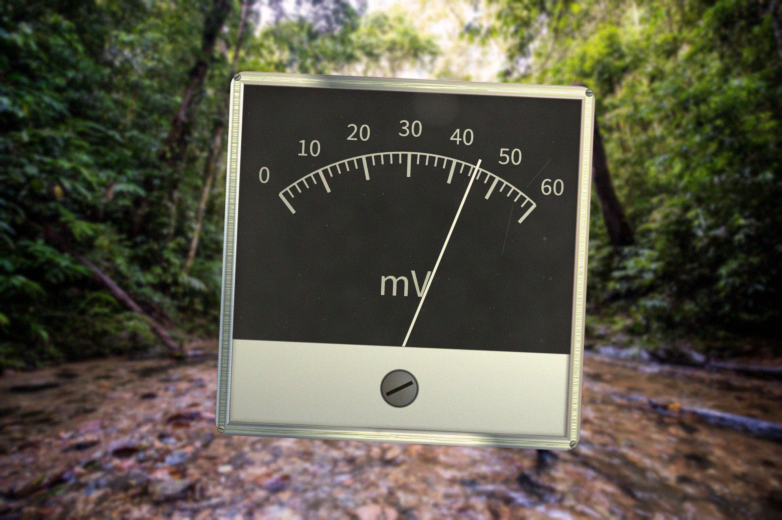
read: 45 mV
